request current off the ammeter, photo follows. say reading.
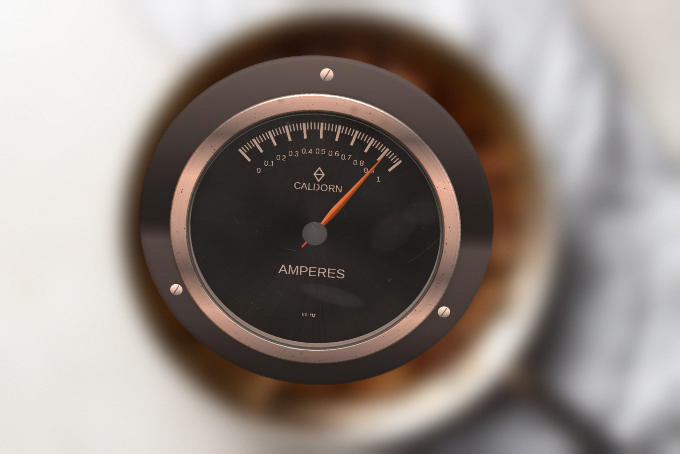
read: 0.9 A
